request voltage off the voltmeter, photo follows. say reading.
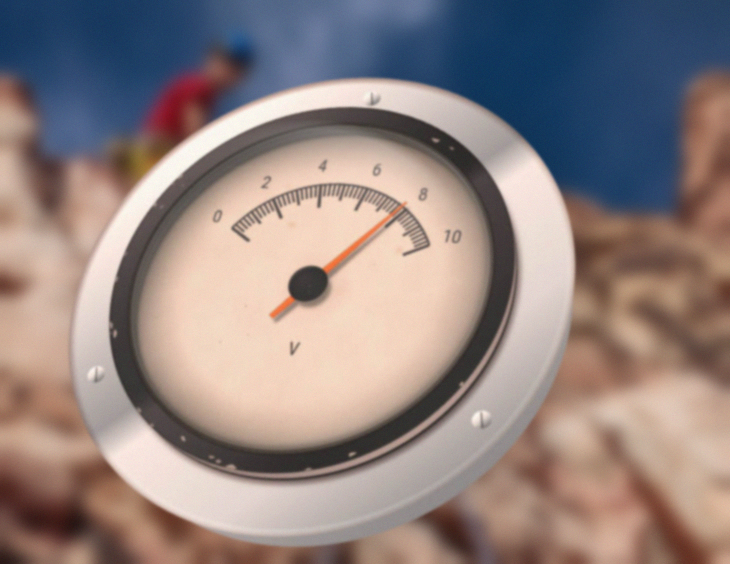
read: 8 V
